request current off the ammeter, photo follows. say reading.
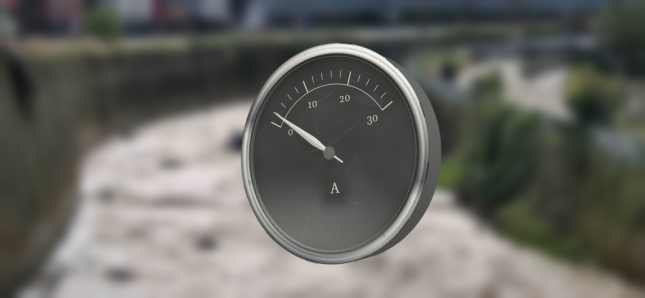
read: 2 A
